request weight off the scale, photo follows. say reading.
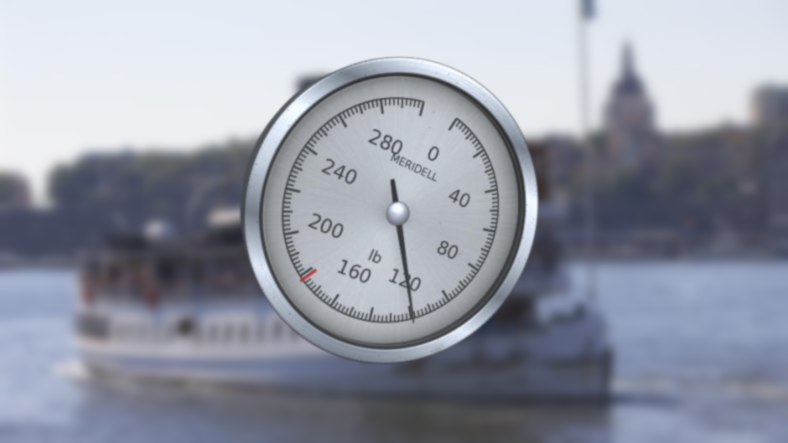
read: 120 lb
